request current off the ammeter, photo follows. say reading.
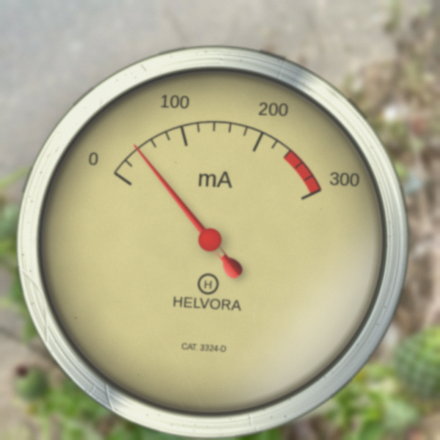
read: 40 mA
